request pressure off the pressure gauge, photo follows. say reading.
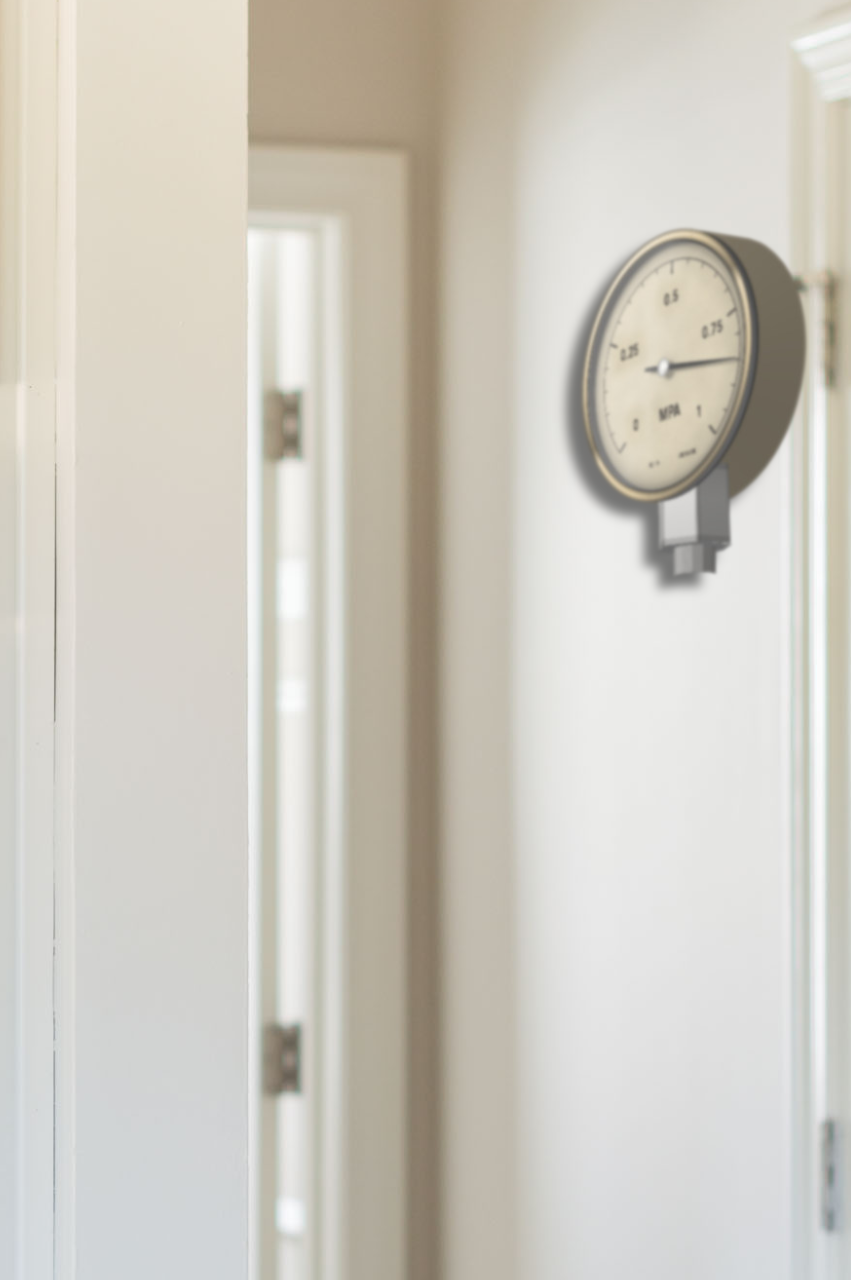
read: 0.85 MPa
